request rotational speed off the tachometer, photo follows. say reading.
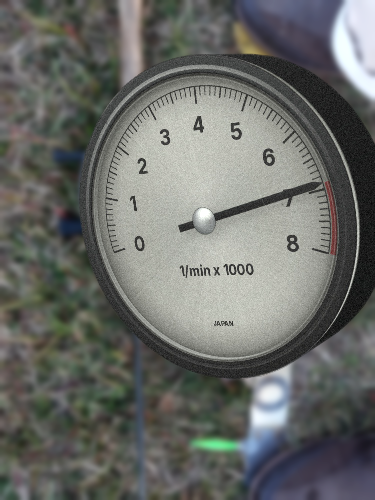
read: 6900 rpm
